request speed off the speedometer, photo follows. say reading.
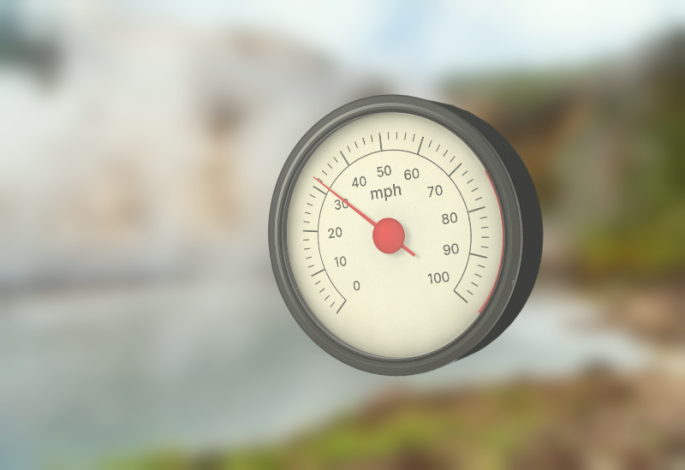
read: 32 mph
